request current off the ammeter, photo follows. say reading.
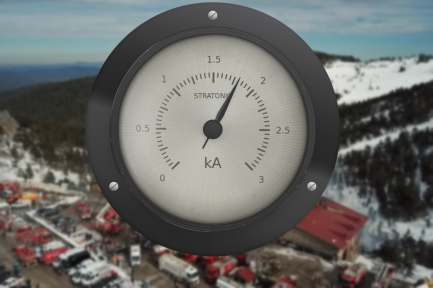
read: 1.8 kA
